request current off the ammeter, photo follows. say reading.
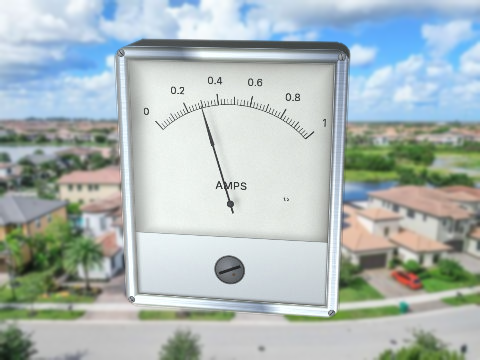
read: 0.3 A
